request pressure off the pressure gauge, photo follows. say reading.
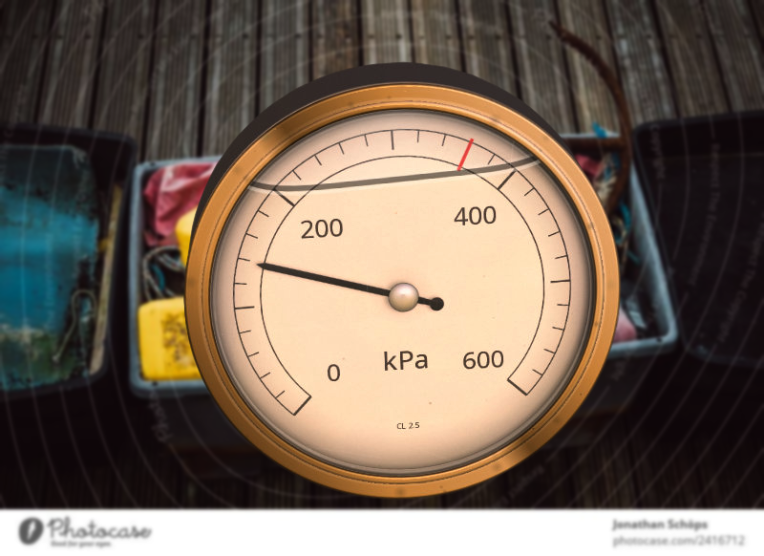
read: 140 kPa
